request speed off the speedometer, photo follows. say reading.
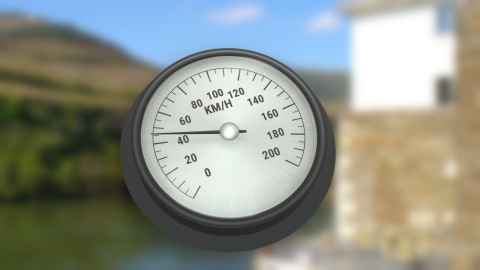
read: 45 km/h
